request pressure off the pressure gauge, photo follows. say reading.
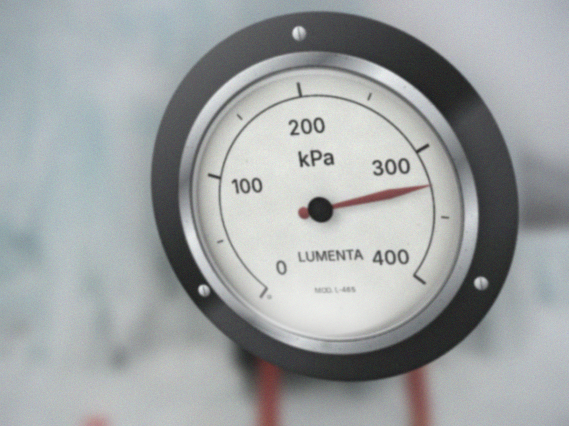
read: 325 kPa
